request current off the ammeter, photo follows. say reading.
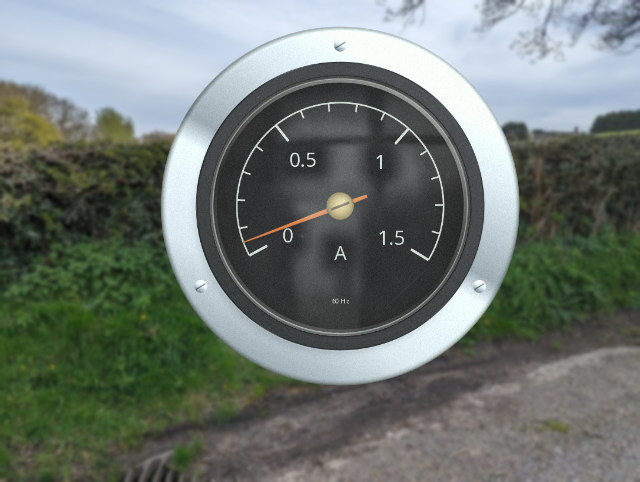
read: 0.05 A
